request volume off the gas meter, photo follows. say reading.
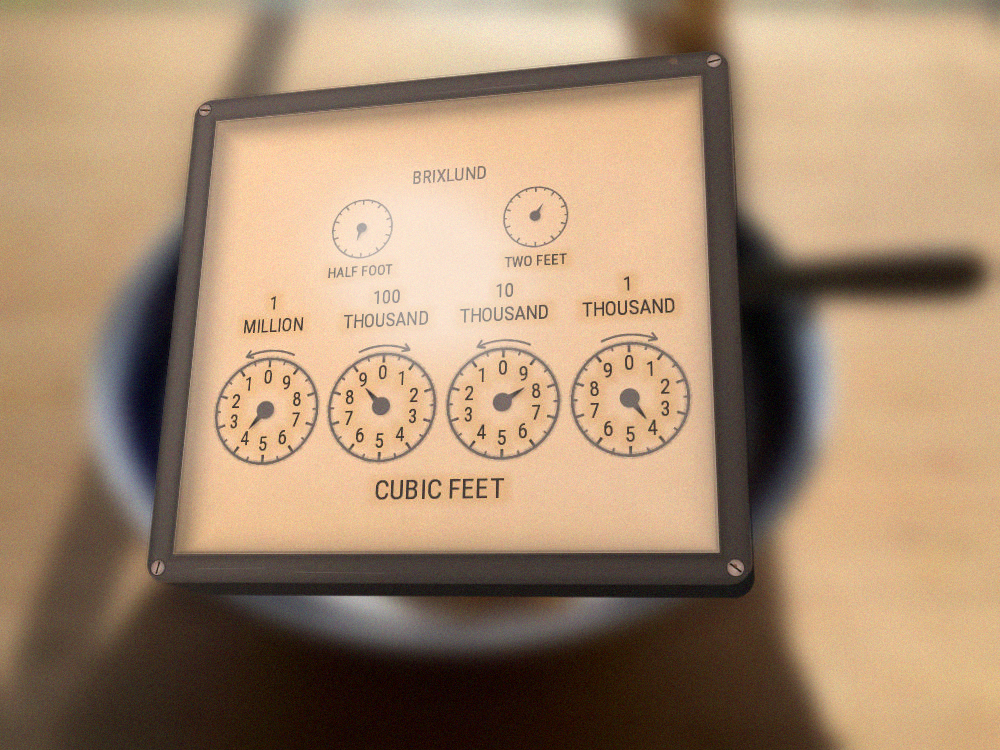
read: 388400 ft³
